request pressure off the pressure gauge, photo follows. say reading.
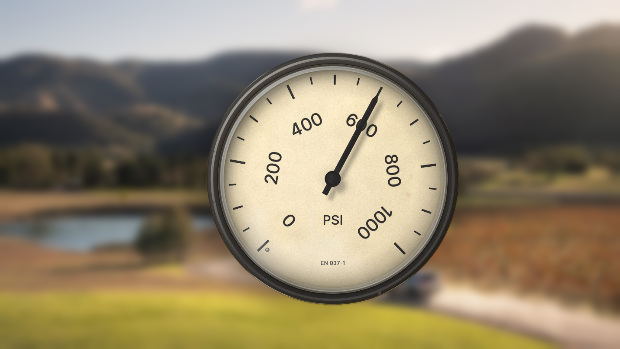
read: 600 psi
